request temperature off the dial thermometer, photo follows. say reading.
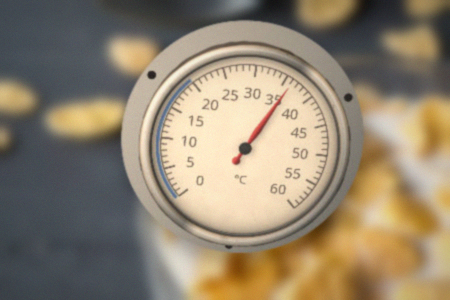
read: 36 °C
